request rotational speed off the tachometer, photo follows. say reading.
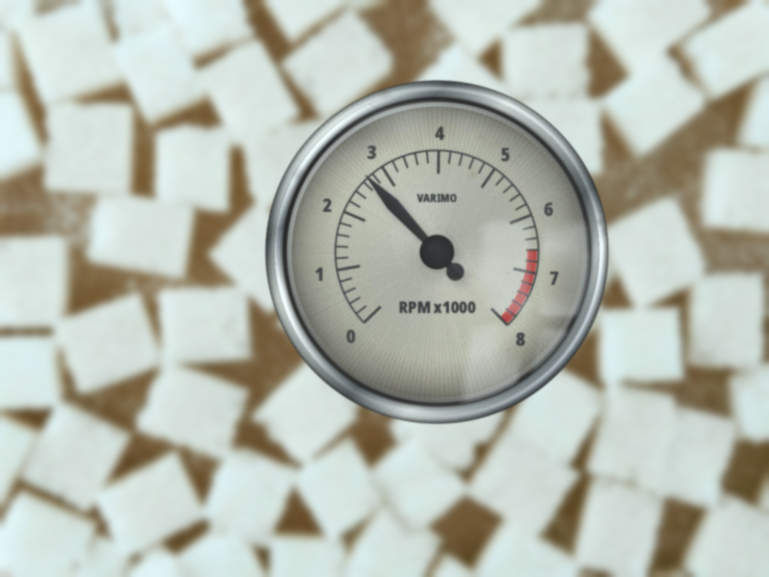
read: 2700 rpm
